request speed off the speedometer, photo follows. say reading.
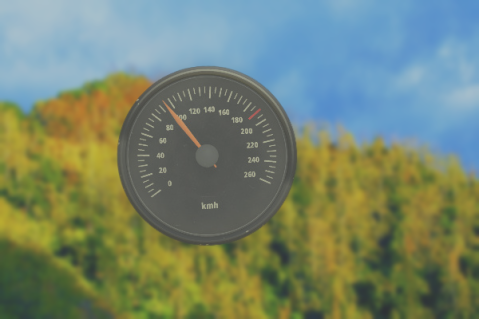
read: 95 km/h
